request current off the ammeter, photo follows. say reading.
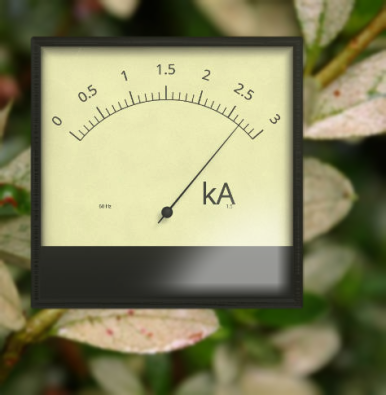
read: 2.7 kA
